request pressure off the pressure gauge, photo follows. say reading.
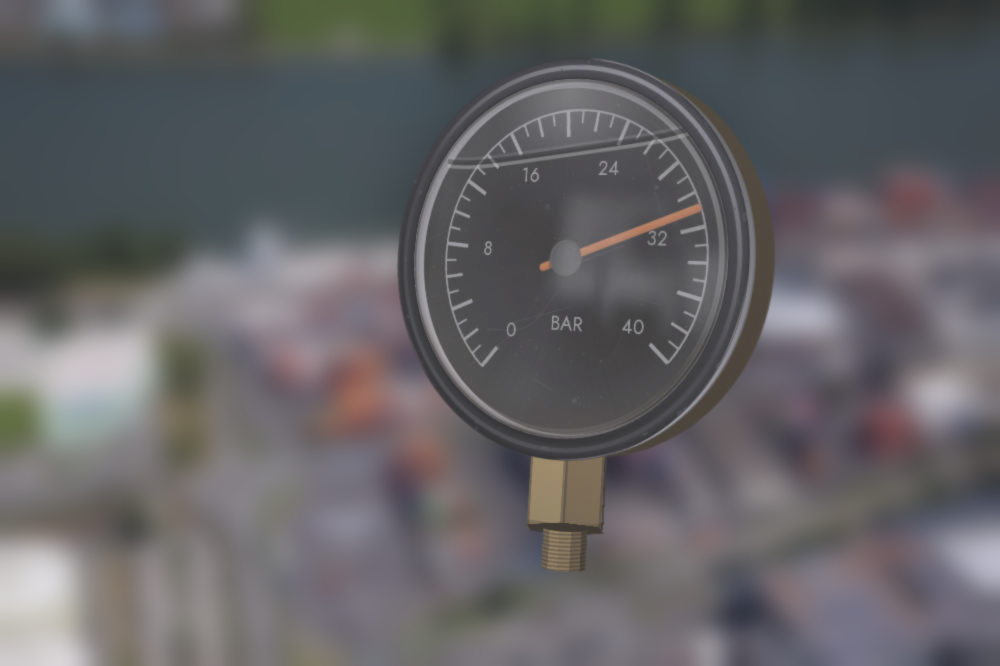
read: 31 bar
